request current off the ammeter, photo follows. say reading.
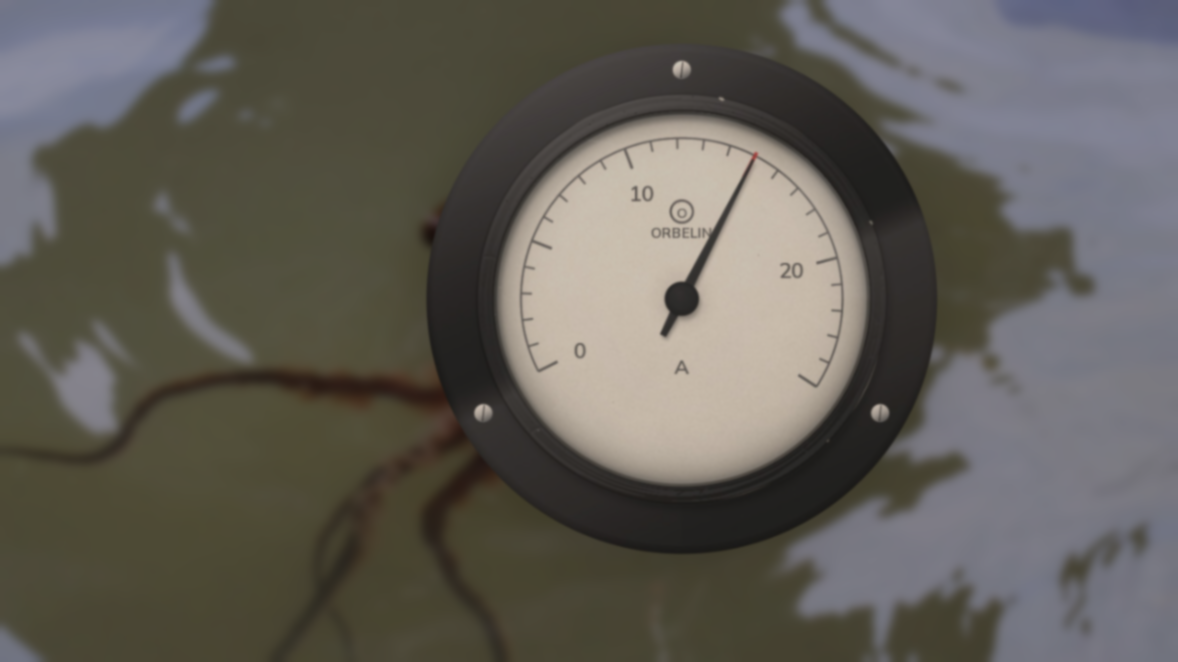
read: 15 A
